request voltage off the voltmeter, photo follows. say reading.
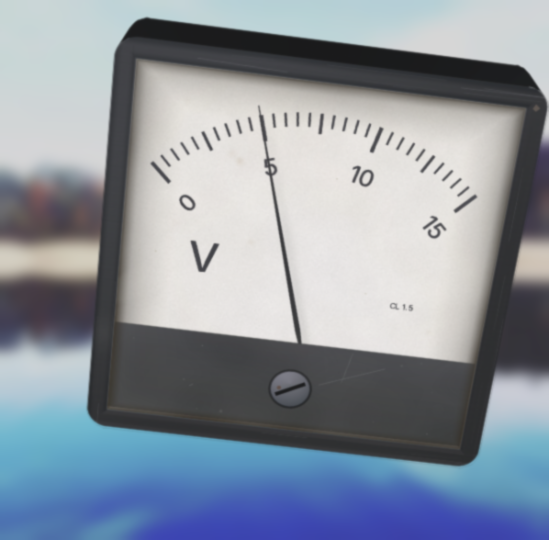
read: 5 V
